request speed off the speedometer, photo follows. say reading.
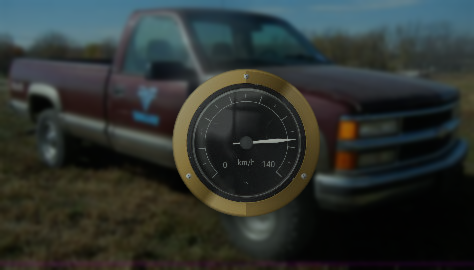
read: 115 km/h
